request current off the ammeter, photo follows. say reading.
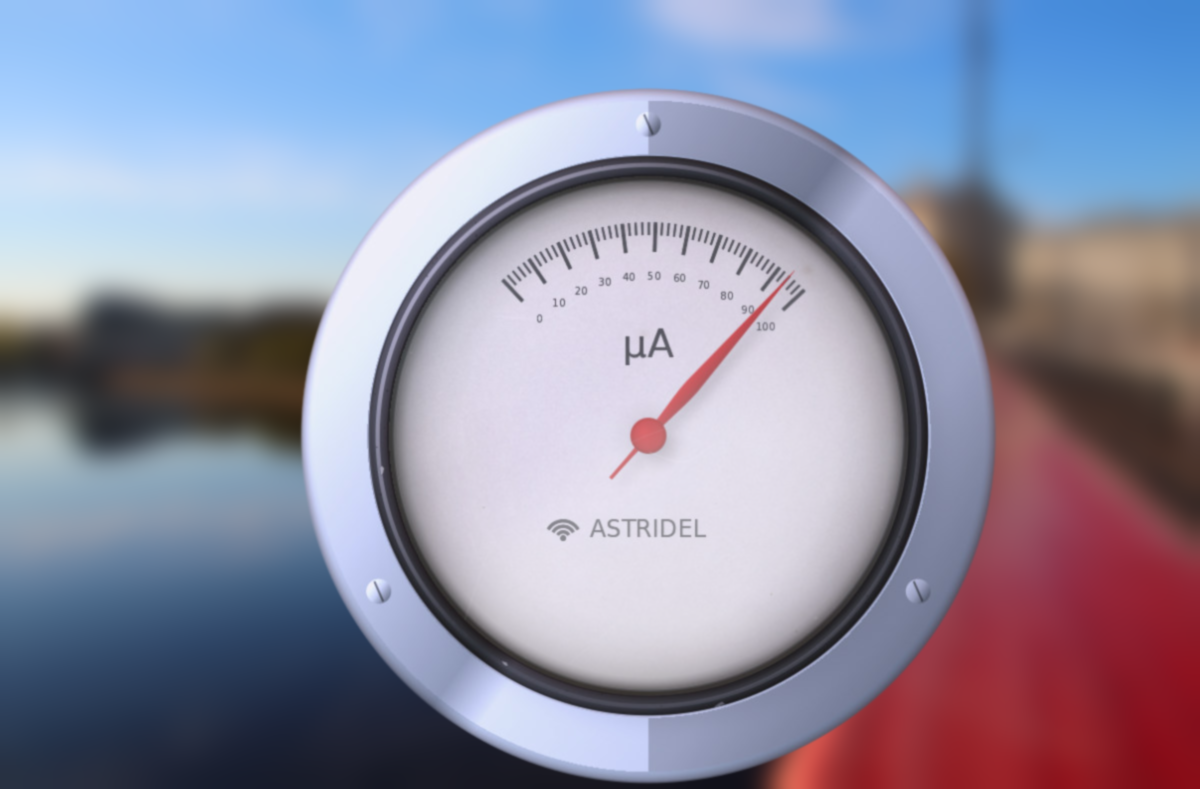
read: 94 µA
